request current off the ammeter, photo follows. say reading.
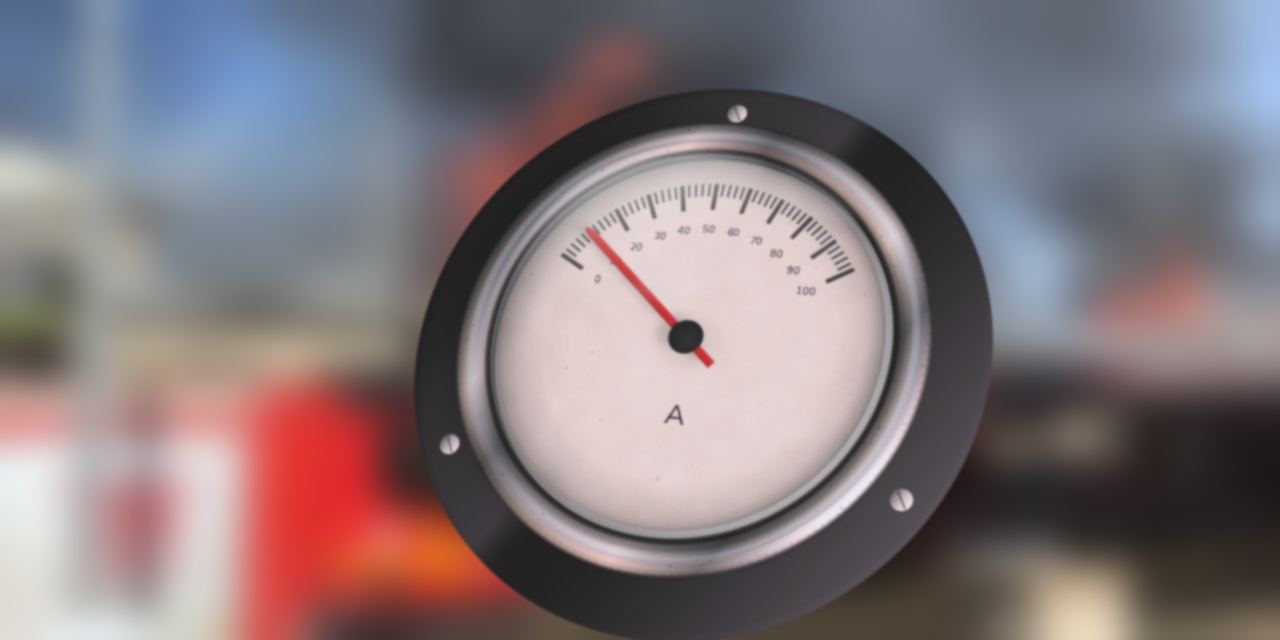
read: 10 A
